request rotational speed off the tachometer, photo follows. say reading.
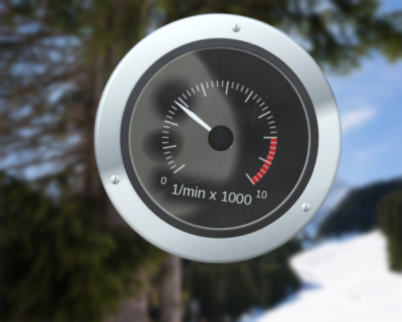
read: 2800 rpm
